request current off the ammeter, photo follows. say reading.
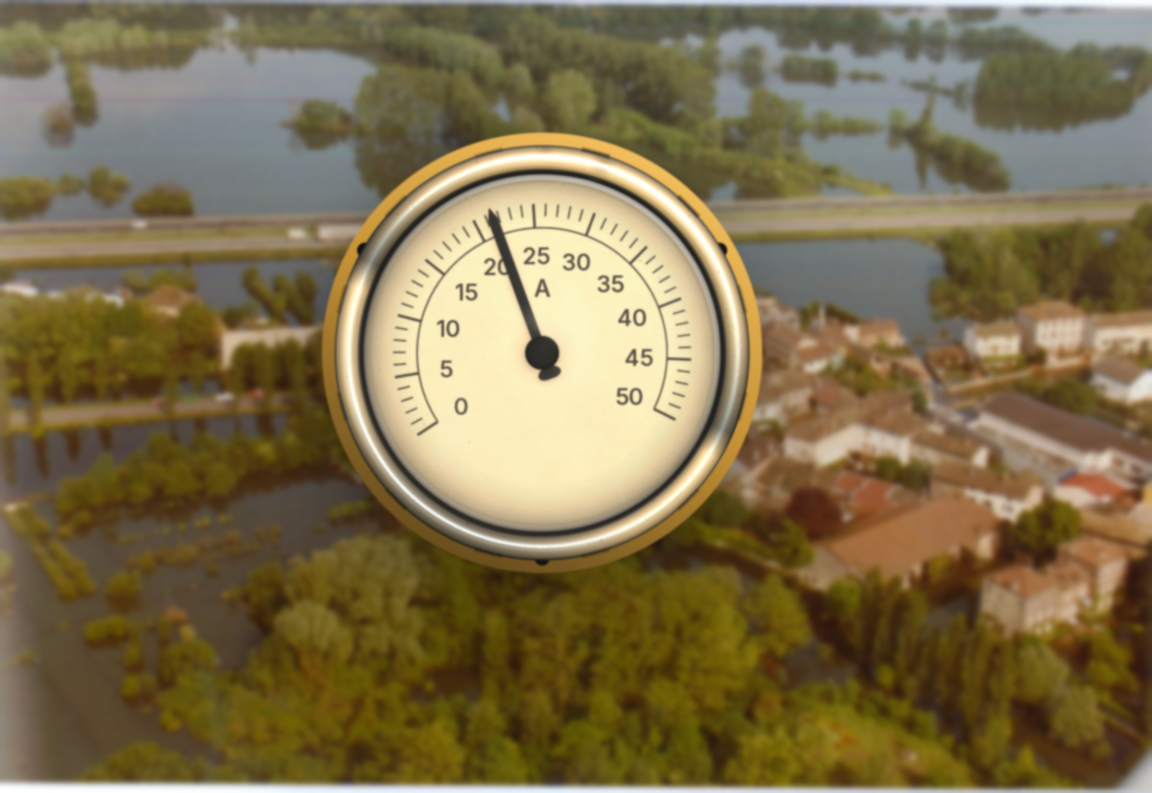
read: 21.5 A
